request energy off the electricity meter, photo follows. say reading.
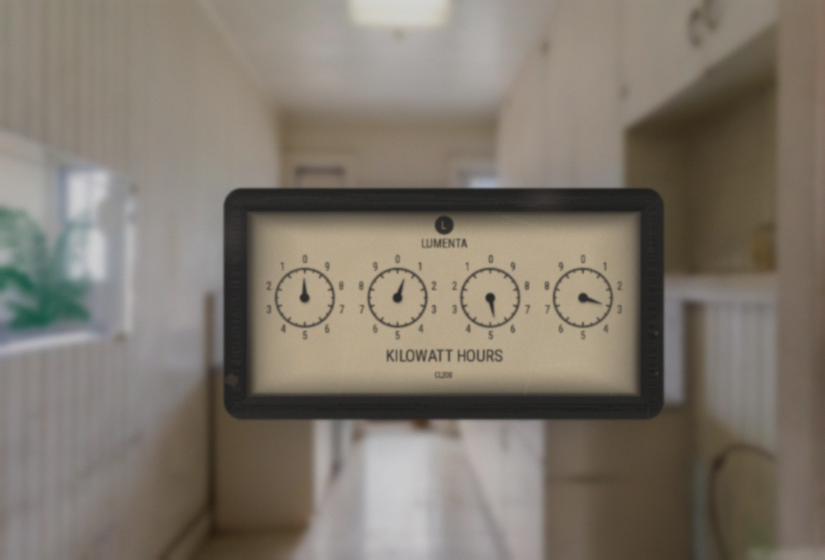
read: 53 kWh
